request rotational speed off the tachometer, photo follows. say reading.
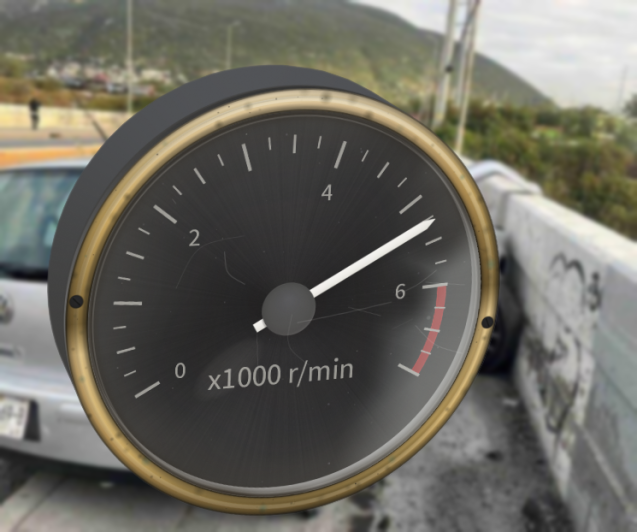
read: 5250 rpm
